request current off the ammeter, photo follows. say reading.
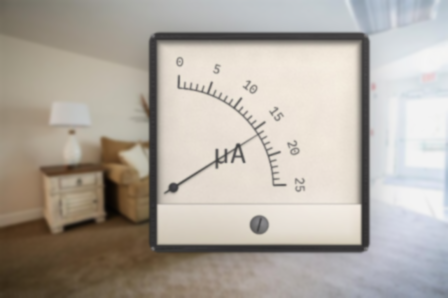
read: 16 µA
